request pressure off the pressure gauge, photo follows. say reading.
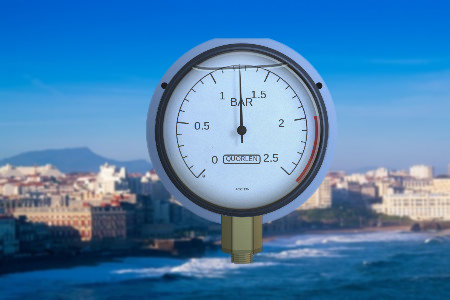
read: 1.25 bar
